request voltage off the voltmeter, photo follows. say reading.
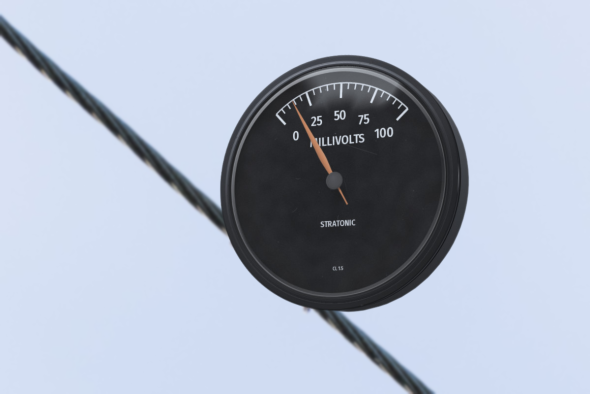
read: 15 mV
